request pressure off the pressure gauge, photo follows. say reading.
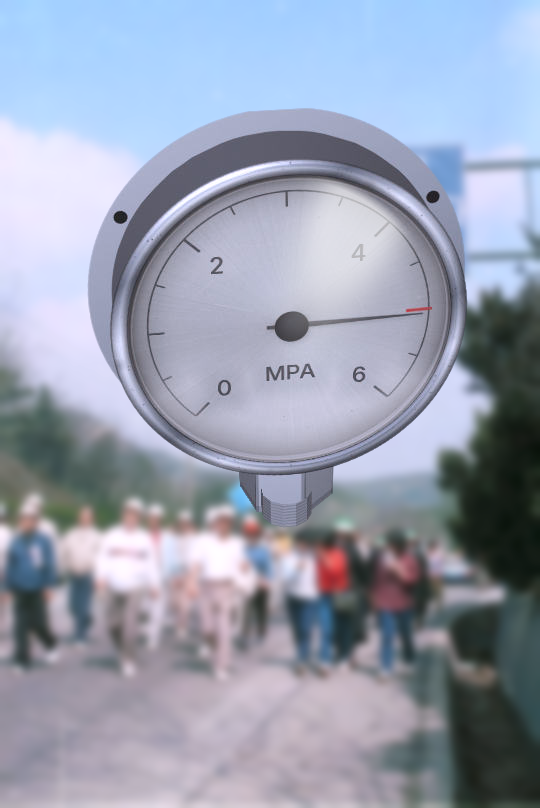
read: 5 MPa
